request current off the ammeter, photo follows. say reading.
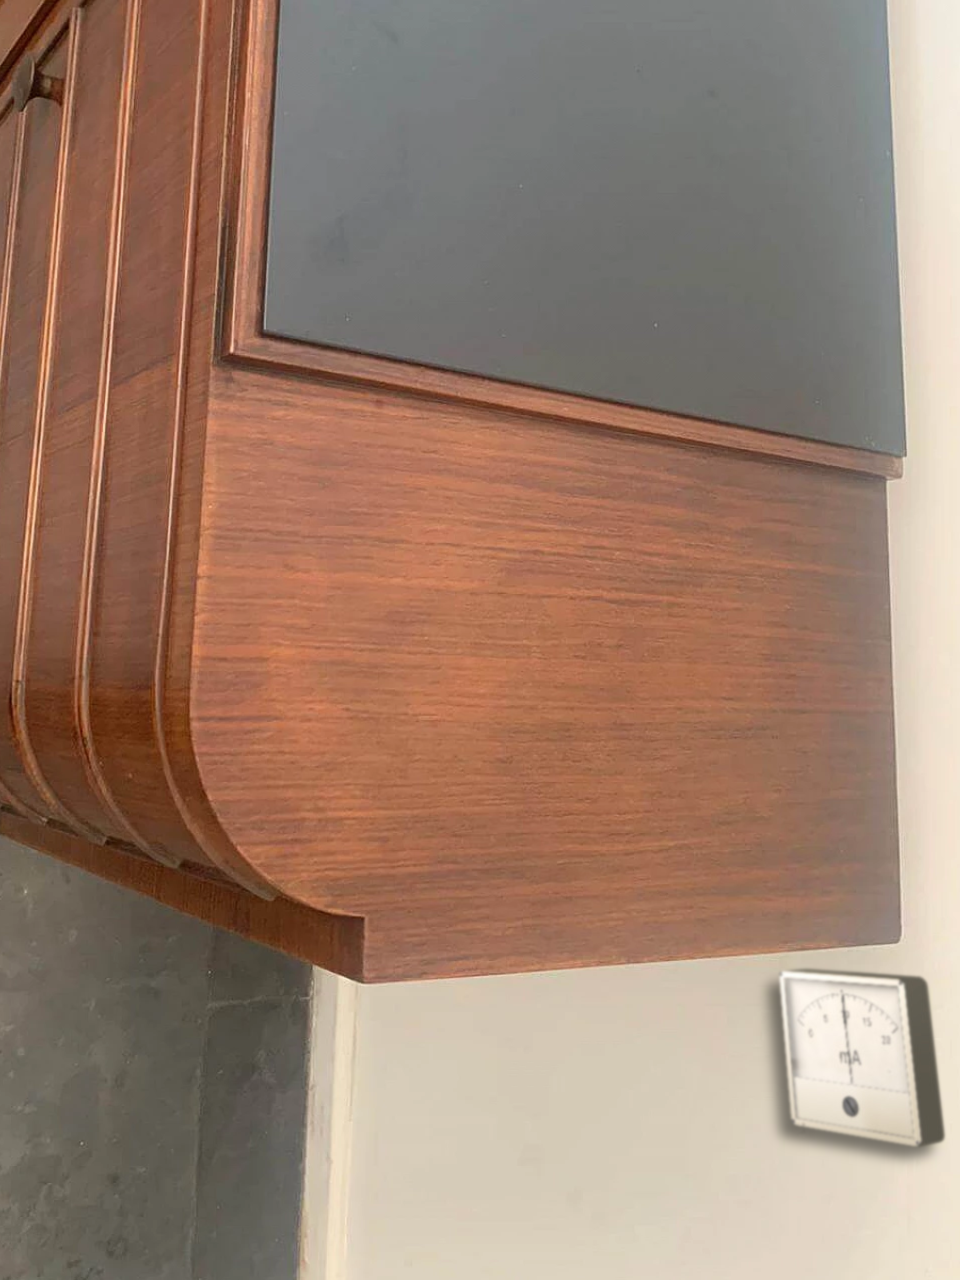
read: 10 mA
